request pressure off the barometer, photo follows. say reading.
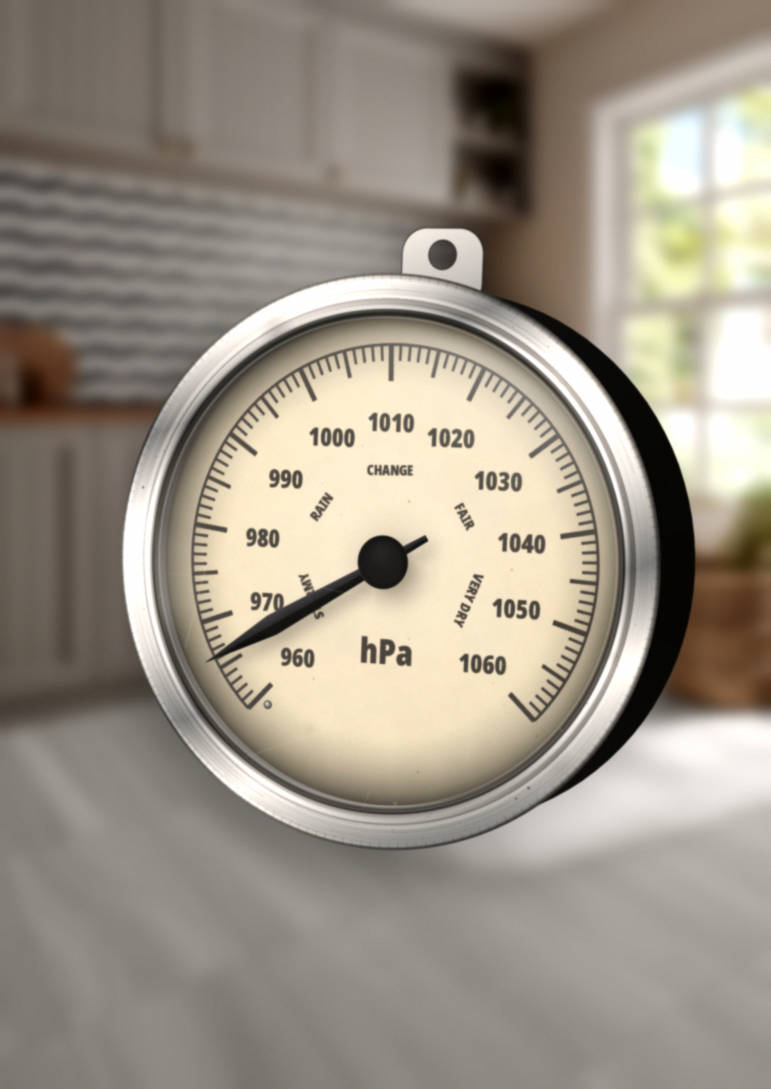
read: 966 hPa
